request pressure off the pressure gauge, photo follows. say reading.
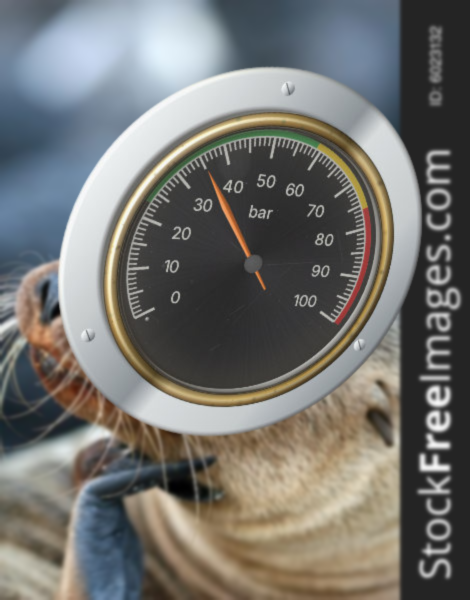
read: 35 bar
